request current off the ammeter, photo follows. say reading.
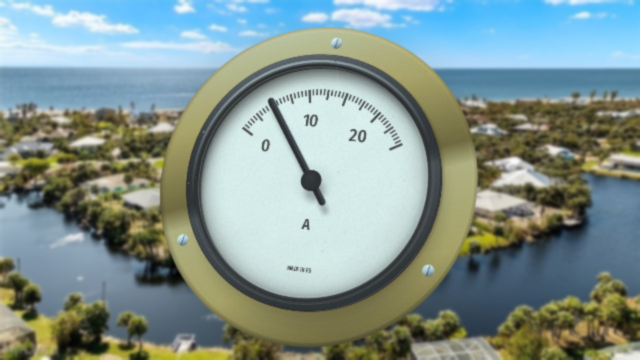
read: 5 A
